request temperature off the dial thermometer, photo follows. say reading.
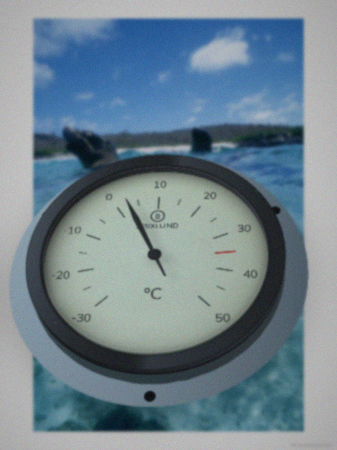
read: 2.5 °C
